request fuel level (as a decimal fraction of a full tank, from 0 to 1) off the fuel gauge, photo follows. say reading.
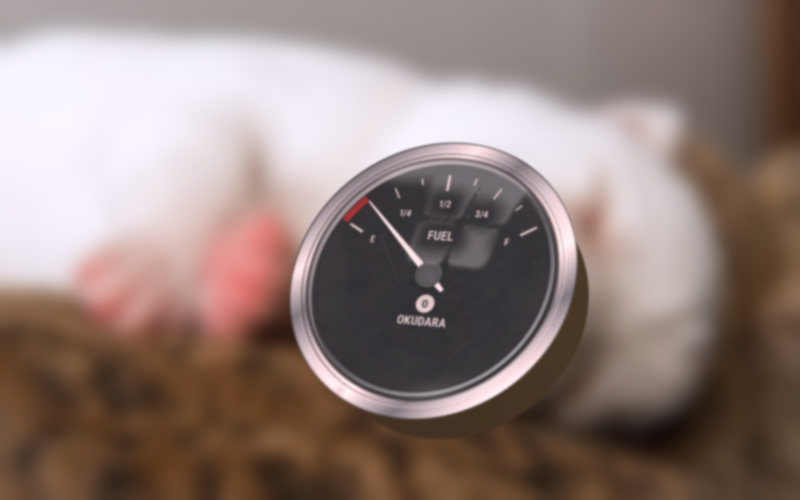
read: 0.125
